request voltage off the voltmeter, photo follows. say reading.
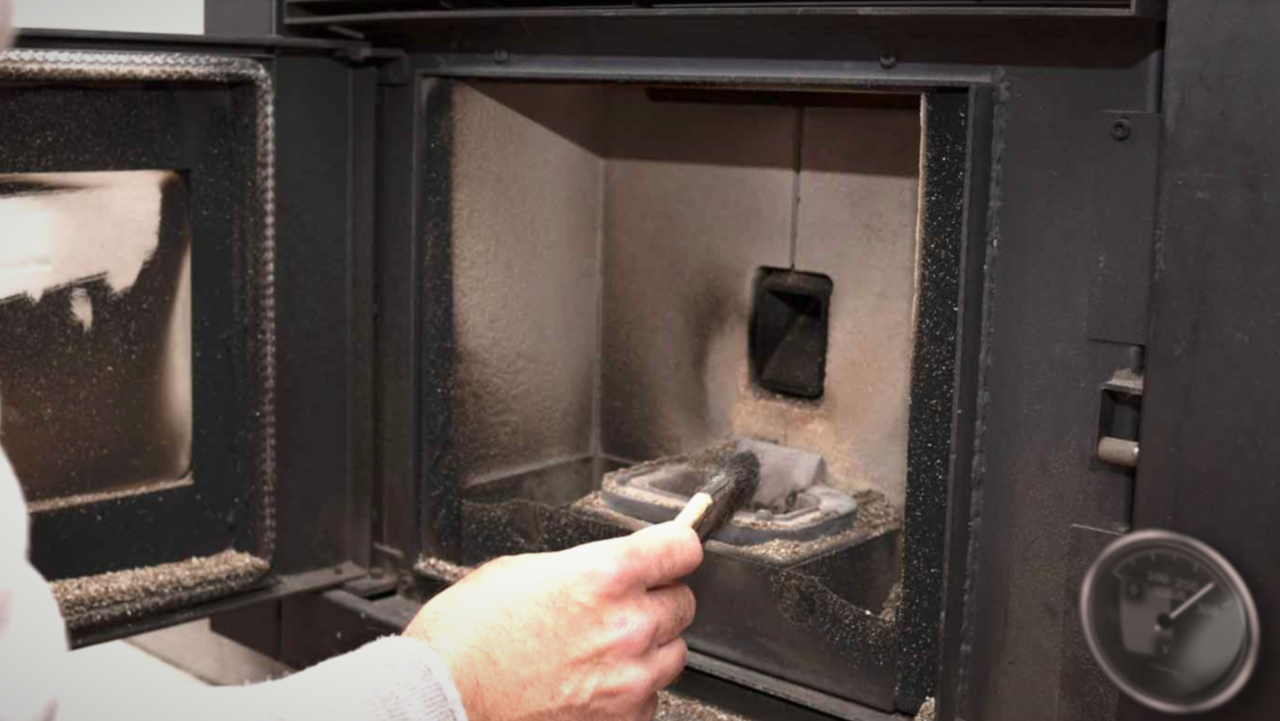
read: 250 V
